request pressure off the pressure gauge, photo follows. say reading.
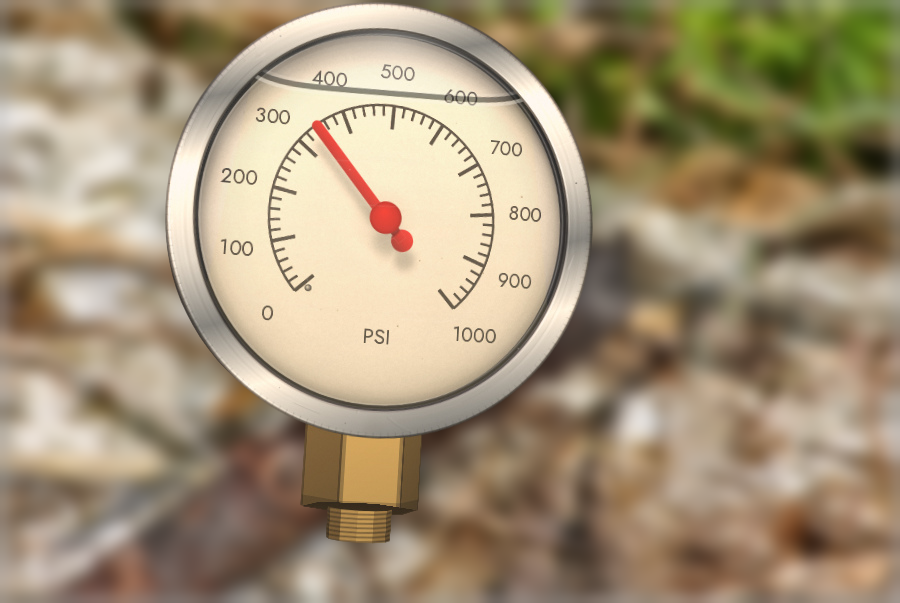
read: 340 psi
